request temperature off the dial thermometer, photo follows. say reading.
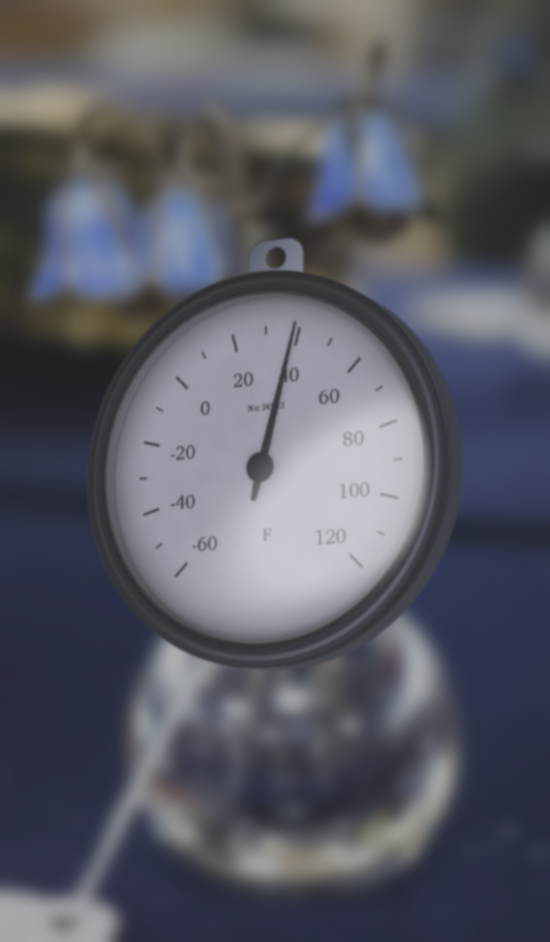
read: 40 °F
